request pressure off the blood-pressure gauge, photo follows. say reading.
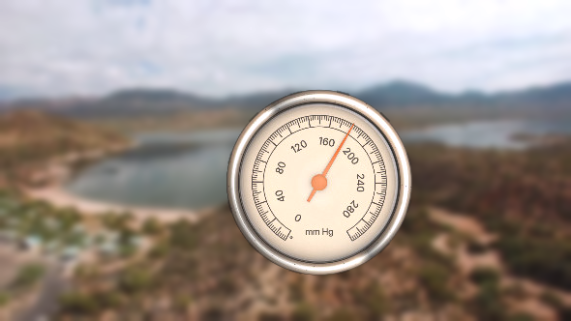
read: 180 mmHg
